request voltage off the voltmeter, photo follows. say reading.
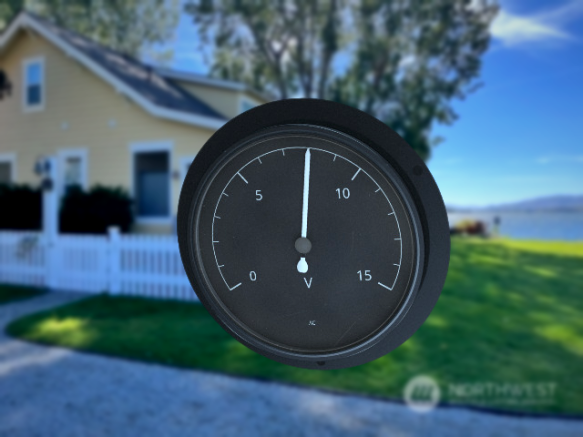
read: 8 V
